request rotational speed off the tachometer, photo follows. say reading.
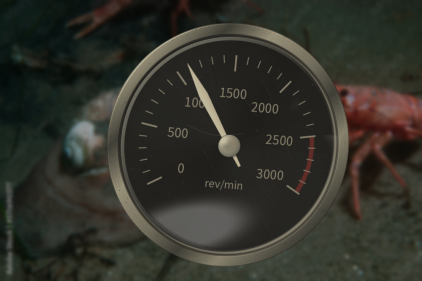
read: 1100 rpm
